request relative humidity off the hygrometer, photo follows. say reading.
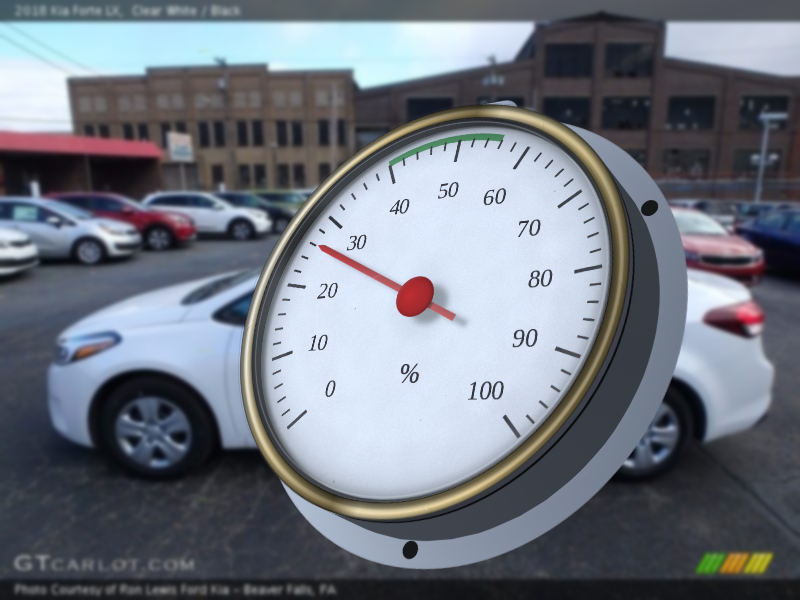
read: 26 %
